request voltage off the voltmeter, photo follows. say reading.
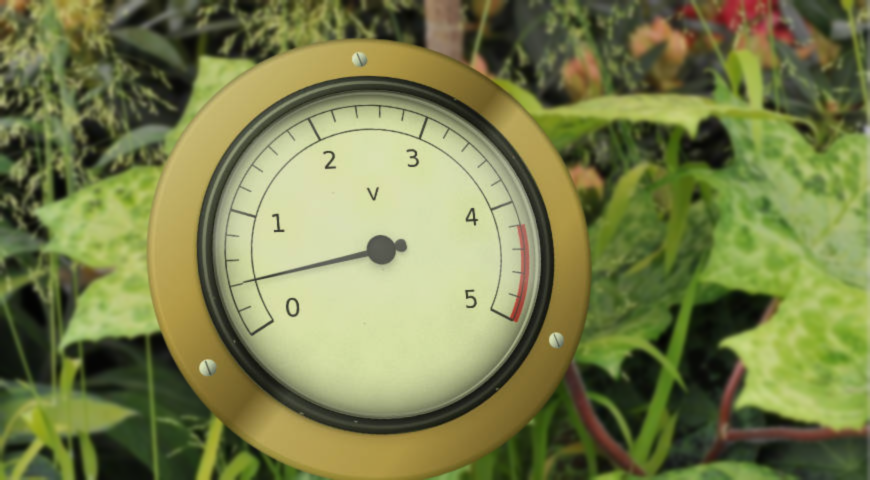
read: 0.4 V
